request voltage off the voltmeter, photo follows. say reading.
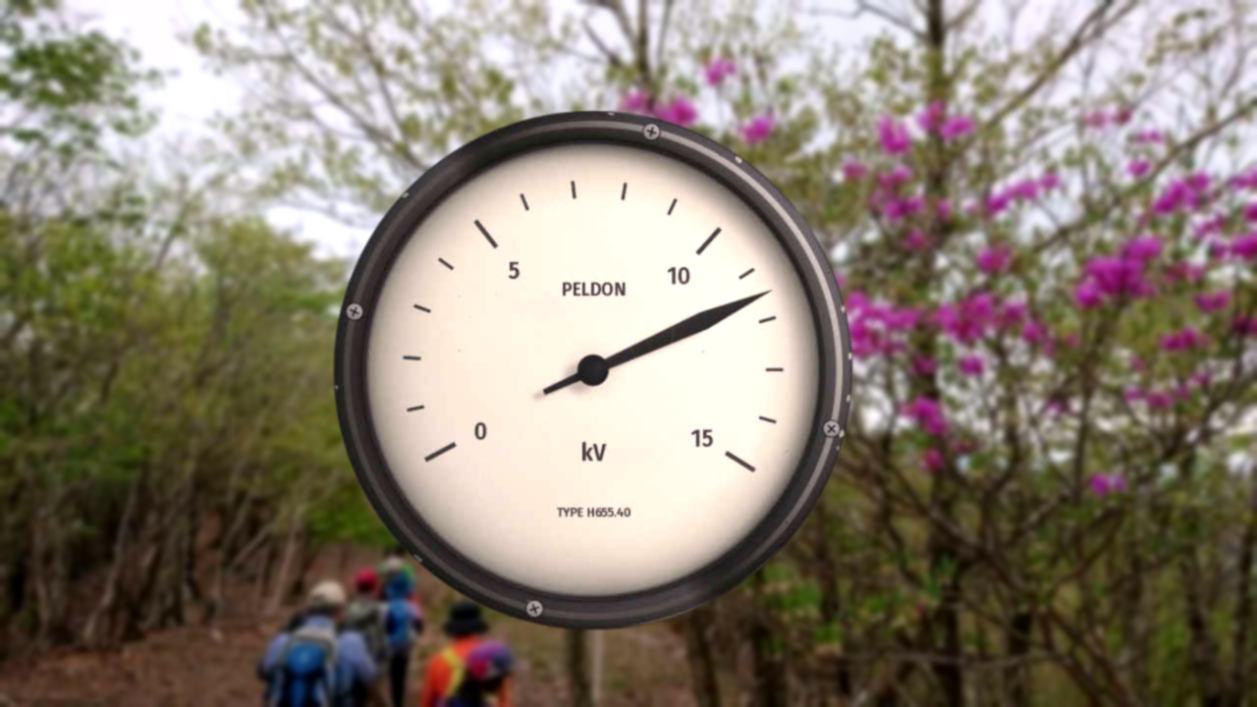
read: 11.5 kV
